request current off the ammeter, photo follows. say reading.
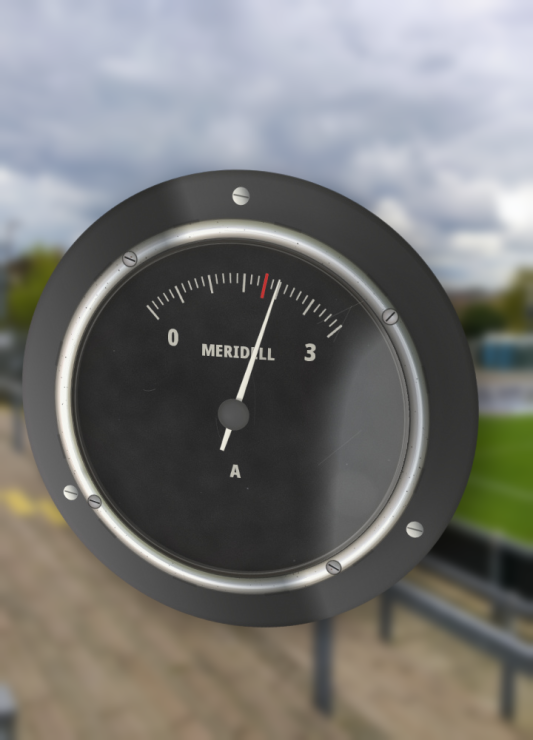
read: 2 A
